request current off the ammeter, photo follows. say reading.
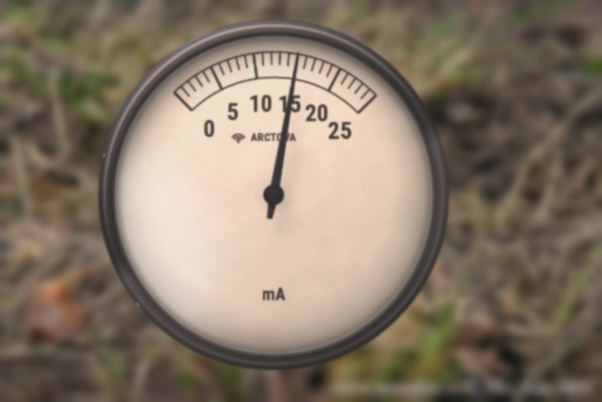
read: 15 mA
